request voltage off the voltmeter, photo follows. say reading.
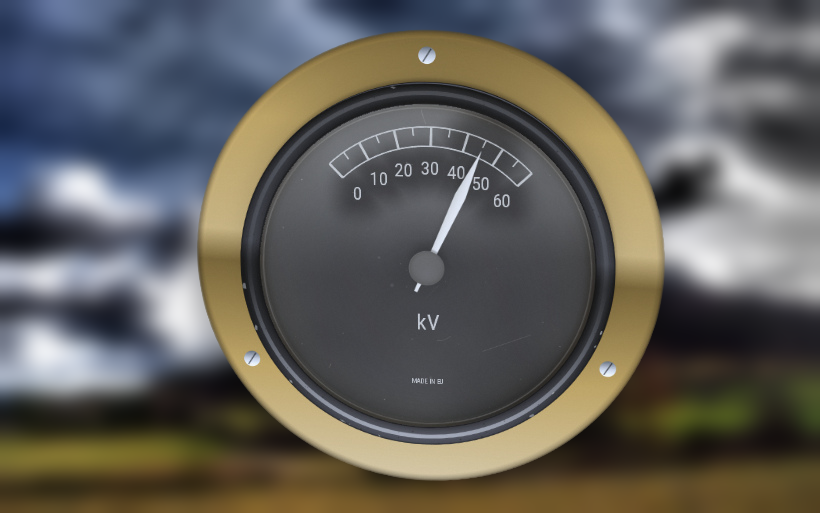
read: 45 kV
